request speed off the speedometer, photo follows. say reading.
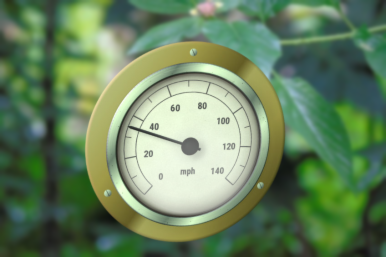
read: 35 mph
